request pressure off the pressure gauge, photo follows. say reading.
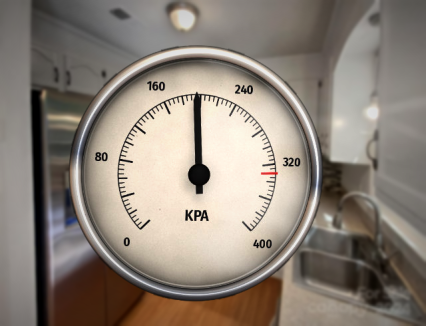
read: 195 kPa
